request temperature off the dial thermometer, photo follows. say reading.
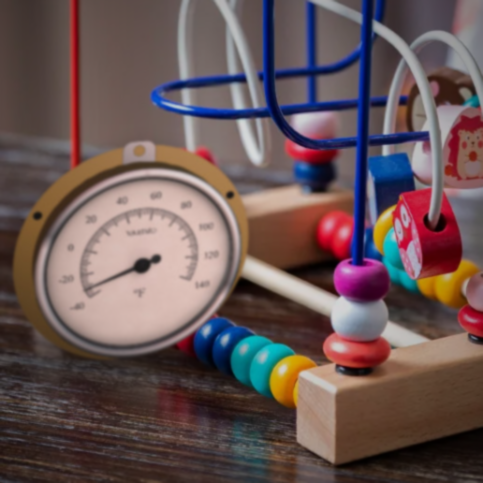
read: -30 °F
